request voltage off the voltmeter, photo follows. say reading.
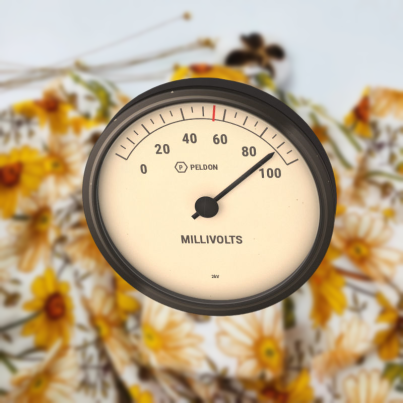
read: 90 mV
